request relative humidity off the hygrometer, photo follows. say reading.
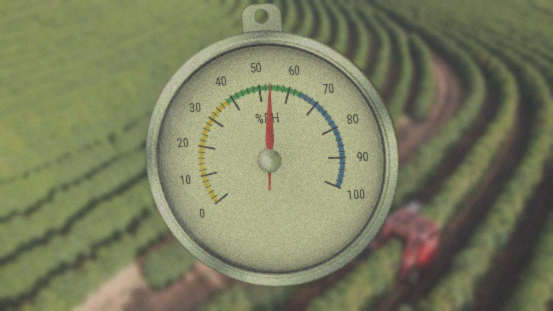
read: 54 %
